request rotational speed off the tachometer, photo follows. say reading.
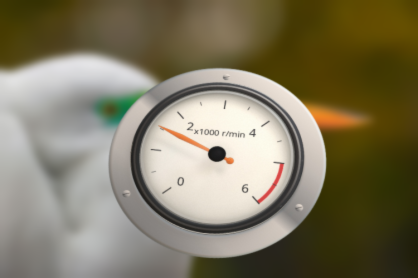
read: 1500 rpm
